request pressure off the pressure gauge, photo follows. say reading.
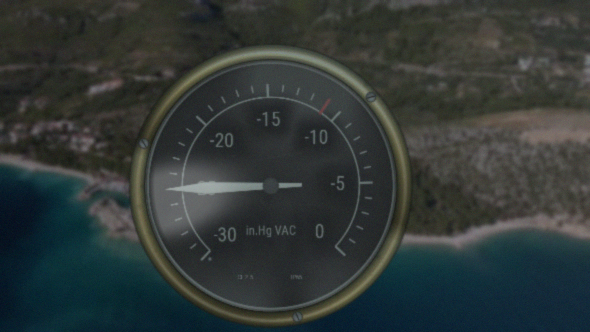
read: -25 inHg
